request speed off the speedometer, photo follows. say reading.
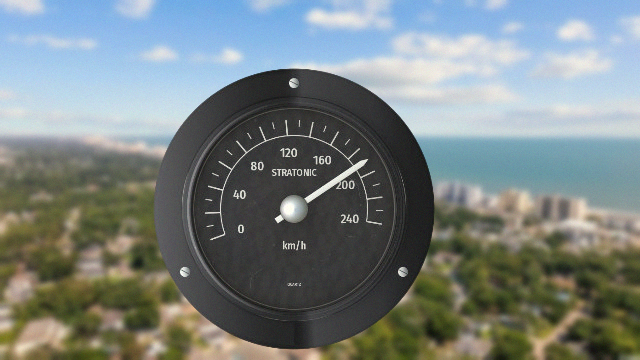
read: 190 km/h
